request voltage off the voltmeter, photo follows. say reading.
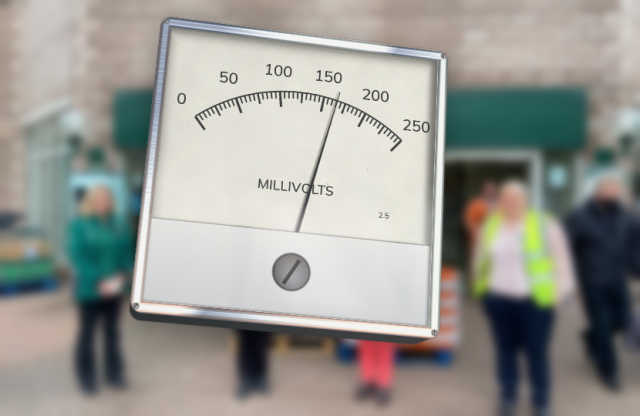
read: 165 mV
